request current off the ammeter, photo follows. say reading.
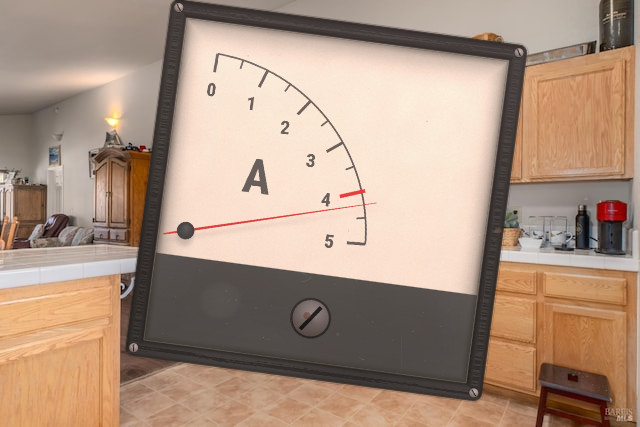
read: 4.25 A
